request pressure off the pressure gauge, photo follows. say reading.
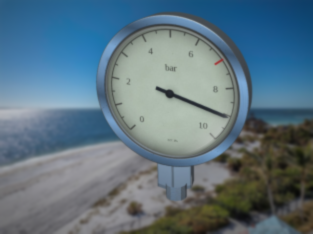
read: 9 bar
